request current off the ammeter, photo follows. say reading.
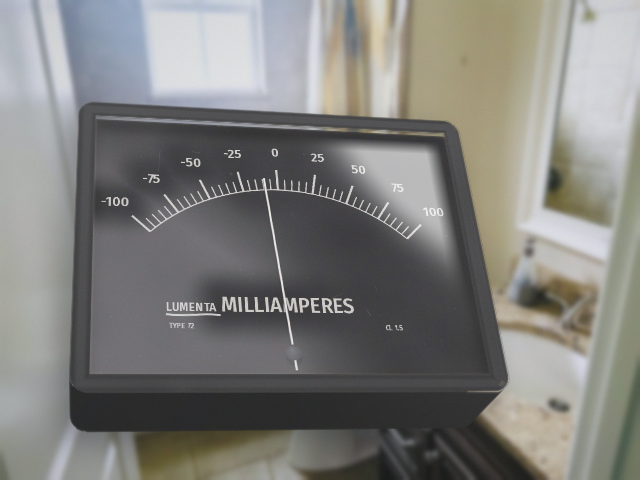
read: -10 mA
